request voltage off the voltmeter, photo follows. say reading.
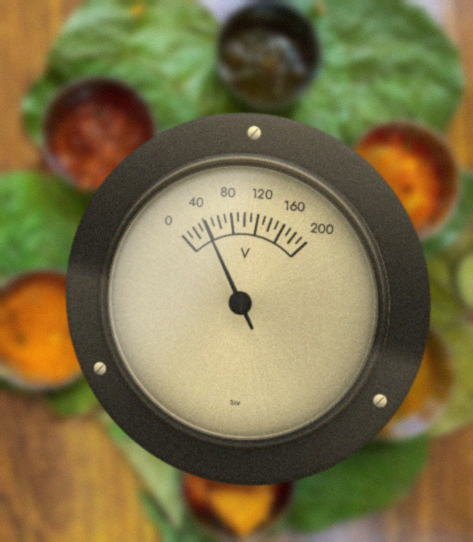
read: 40 V
